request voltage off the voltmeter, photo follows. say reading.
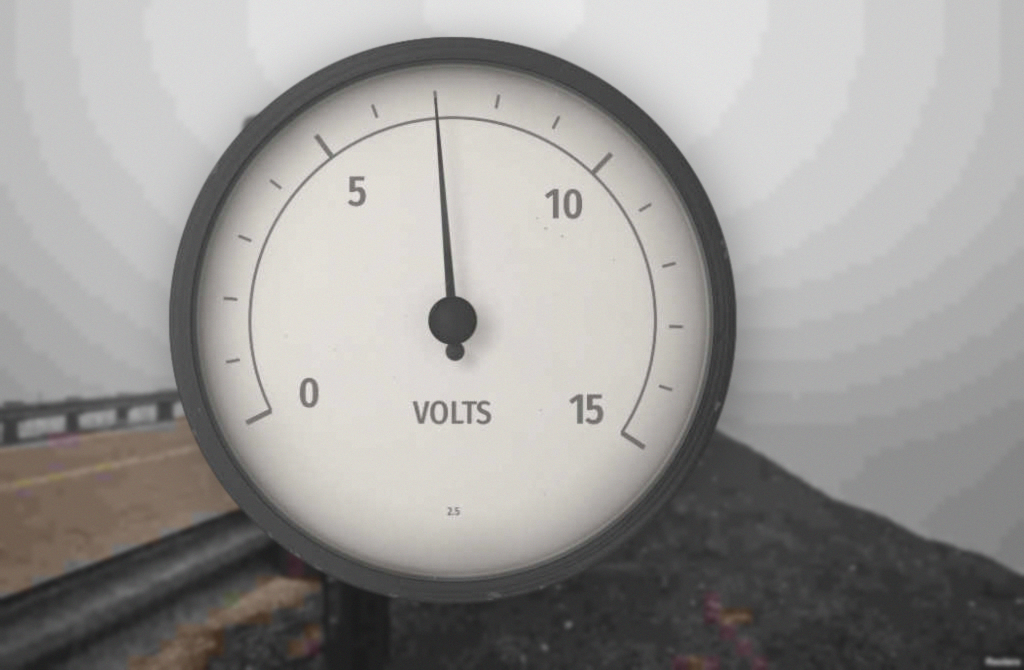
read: 7 V
